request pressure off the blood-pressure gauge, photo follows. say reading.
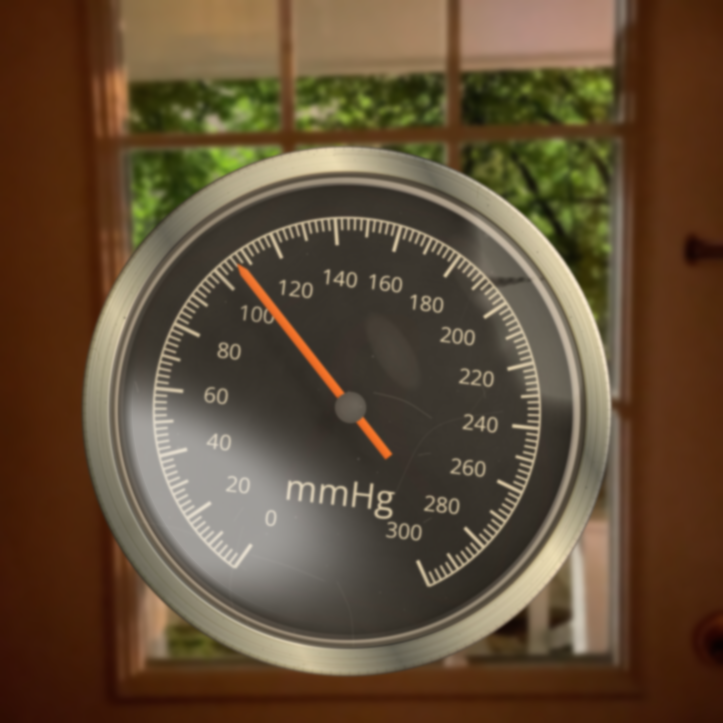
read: 106 mmHg
